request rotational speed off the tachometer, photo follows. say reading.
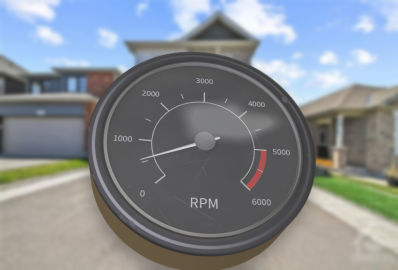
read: 500 rpm
